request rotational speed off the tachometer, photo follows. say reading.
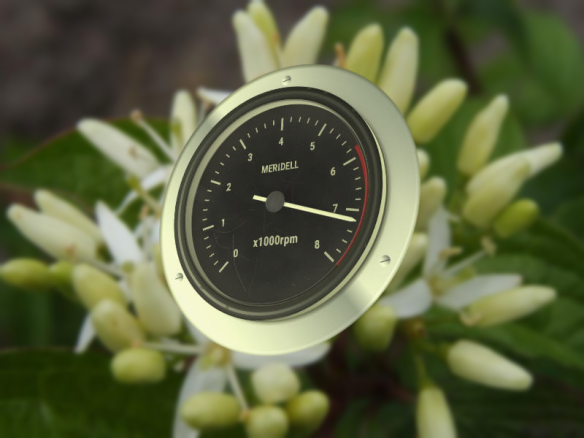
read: 7200 rpm
